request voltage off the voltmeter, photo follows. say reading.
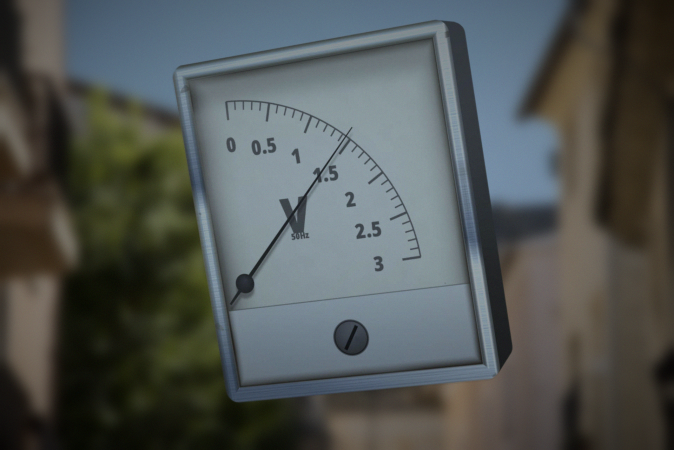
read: 1.45 V
